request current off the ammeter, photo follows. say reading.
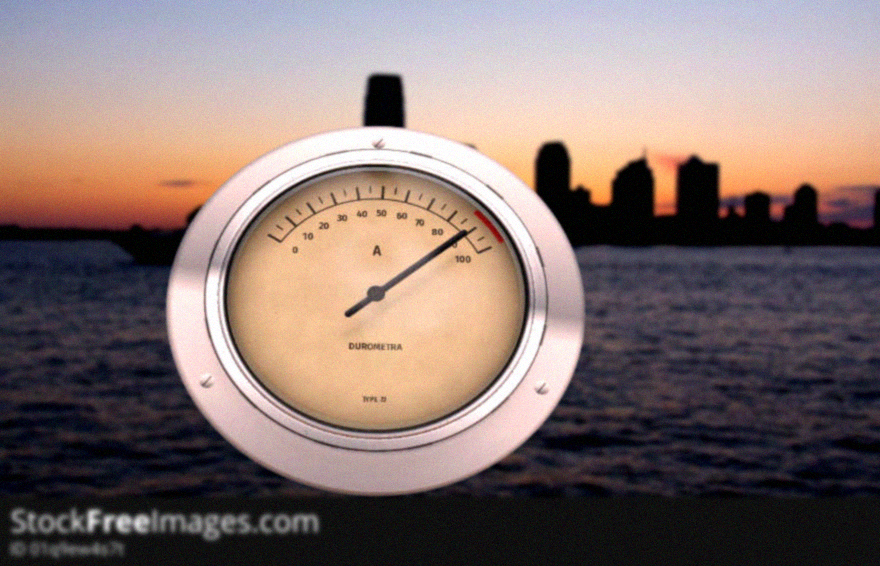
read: 90 A
